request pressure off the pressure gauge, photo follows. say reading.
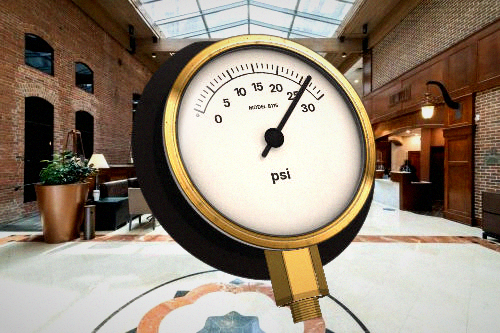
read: 26 psi
